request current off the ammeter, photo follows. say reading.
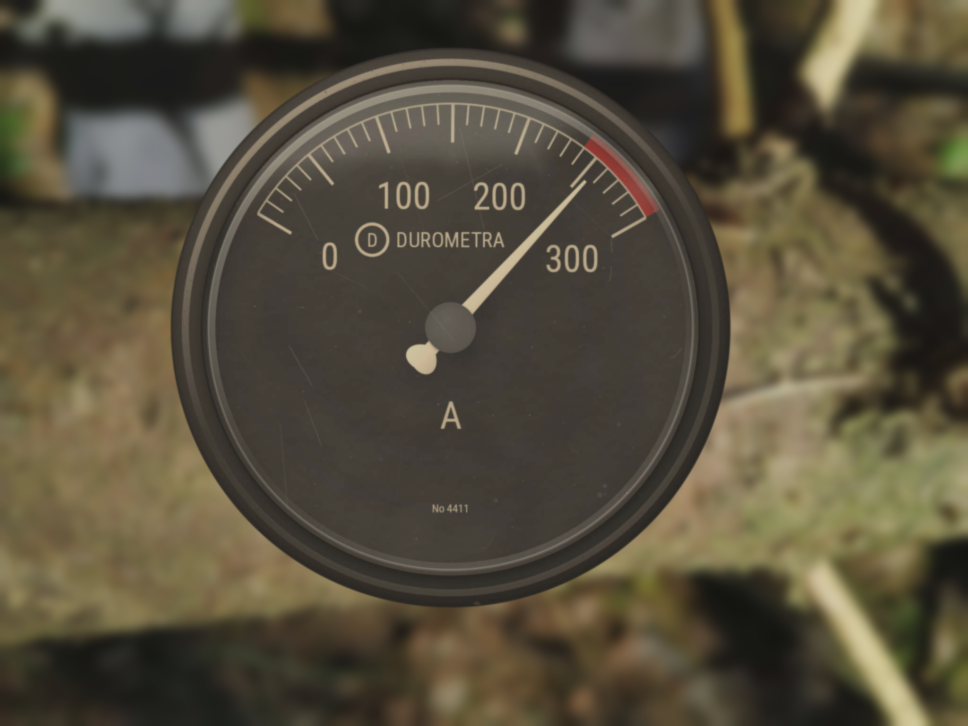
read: 255 A
